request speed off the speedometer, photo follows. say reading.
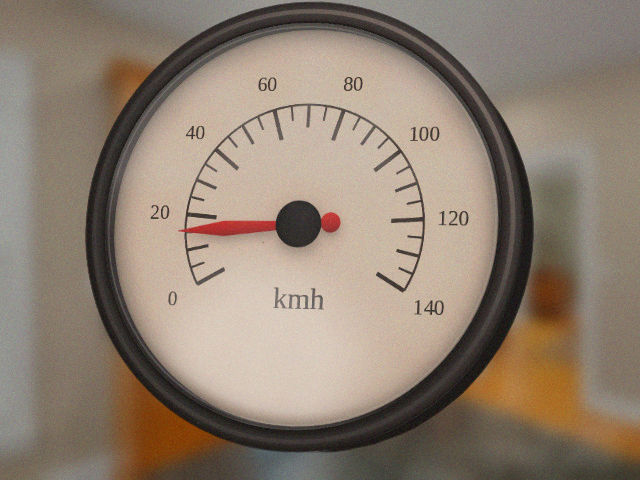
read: 15 km/h
